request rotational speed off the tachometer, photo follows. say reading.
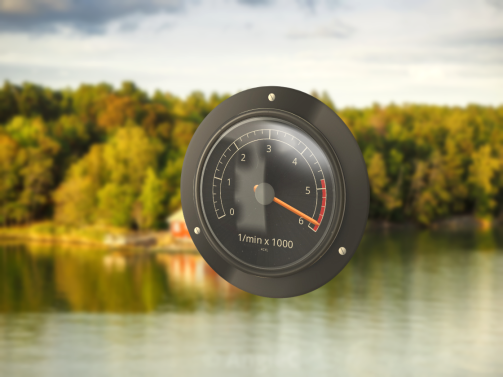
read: 5800 rpm
